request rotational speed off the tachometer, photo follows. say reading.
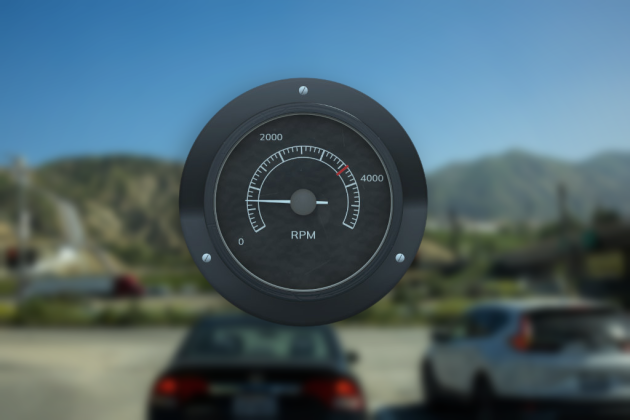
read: 700 rpm
